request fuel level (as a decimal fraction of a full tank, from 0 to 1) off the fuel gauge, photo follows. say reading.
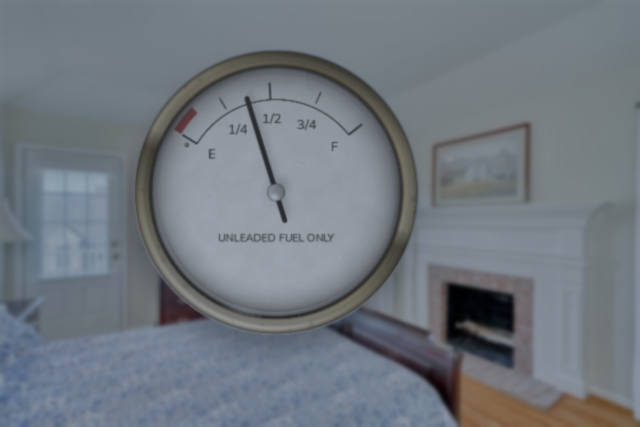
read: 0.375
